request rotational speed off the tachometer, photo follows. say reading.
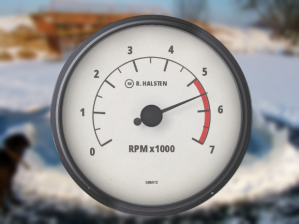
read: 5500 rpm
